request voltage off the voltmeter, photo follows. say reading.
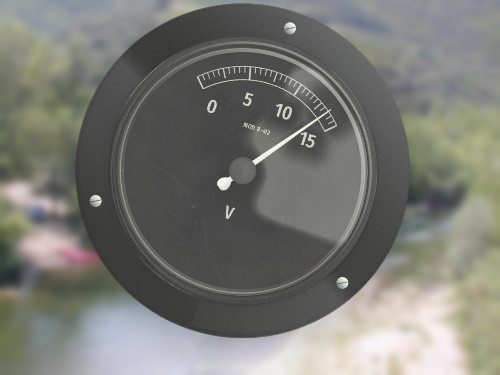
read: 13.5 V
